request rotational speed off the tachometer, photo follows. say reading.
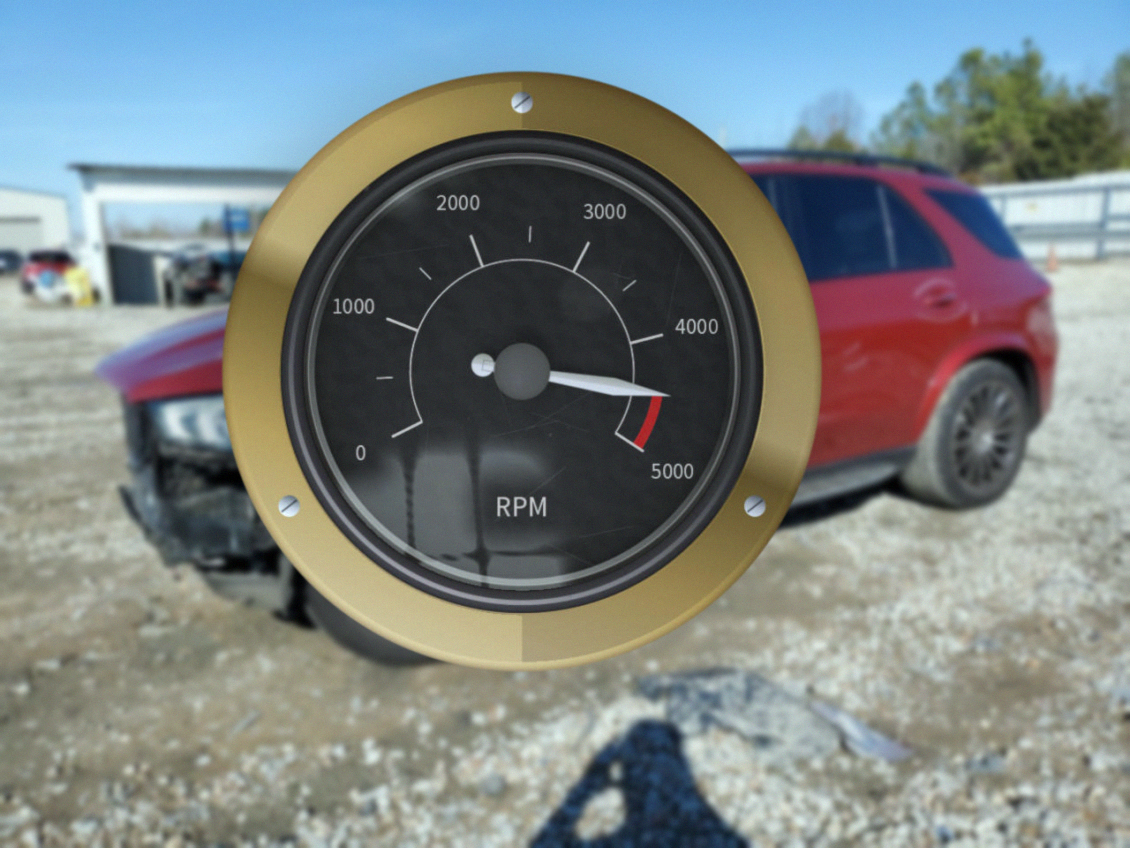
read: 4500 rpm
